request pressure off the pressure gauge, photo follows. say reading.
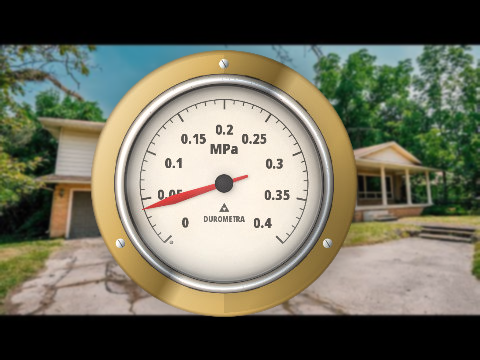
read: 0.04 MPa
